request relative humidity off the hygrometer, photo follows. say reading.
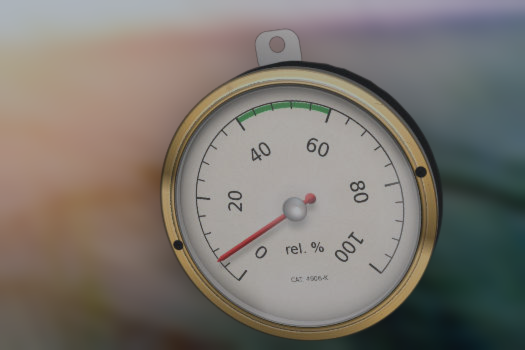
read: 6 %
